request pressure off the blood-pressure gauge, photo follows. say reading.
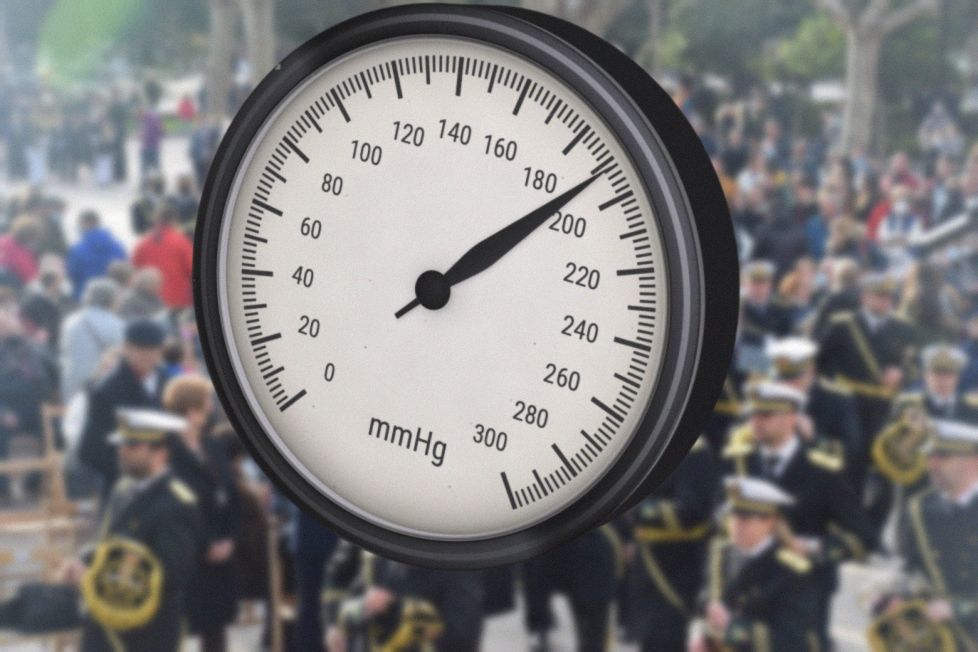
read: 192 mmHg
